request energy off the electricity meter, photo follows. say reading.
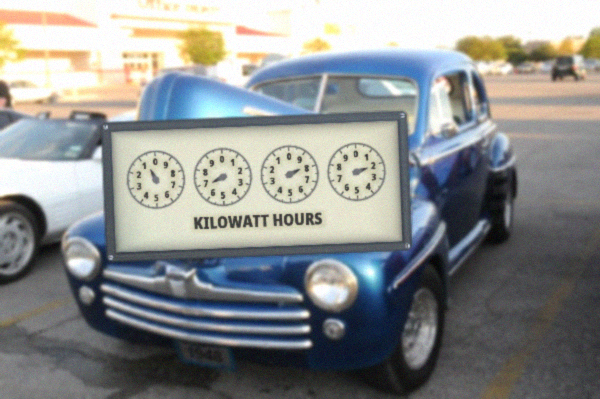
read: 682 kWh
